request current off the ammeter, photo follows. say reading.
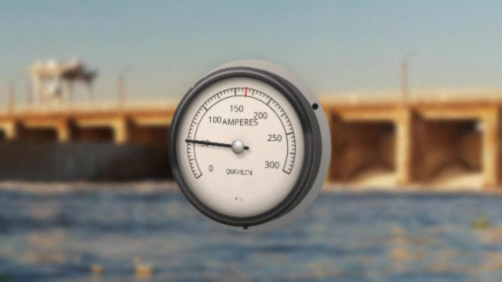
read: 50 A
